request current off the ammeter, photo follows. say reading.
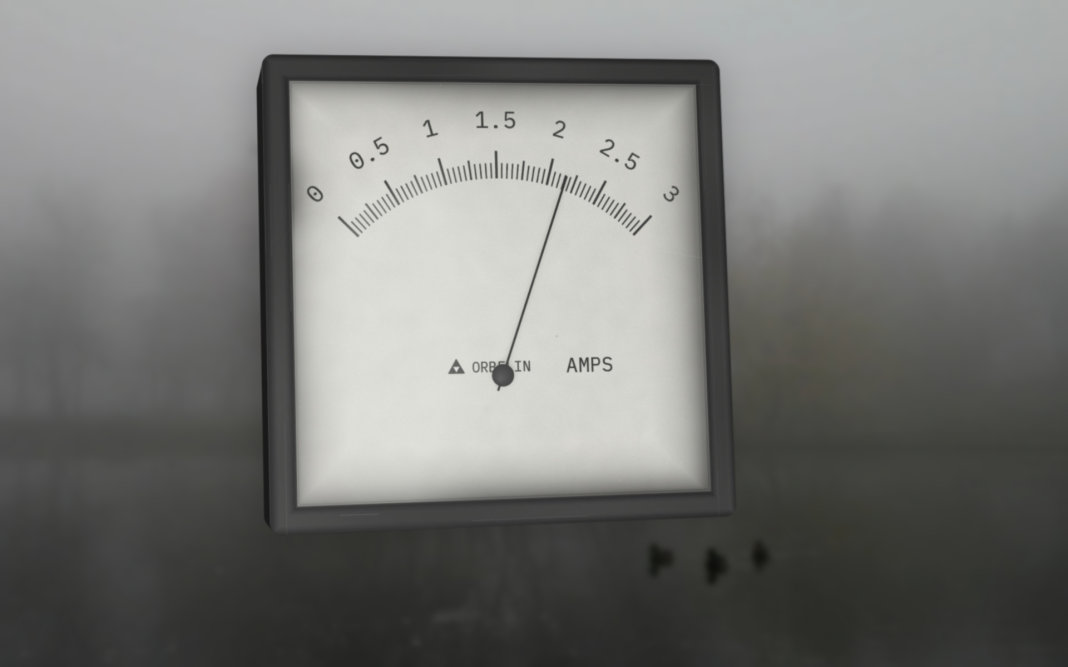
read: 2.15 A
